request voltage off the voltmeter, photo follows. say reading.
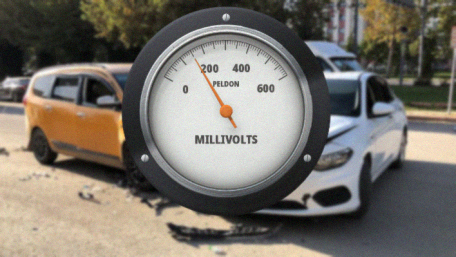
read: 150 mV
